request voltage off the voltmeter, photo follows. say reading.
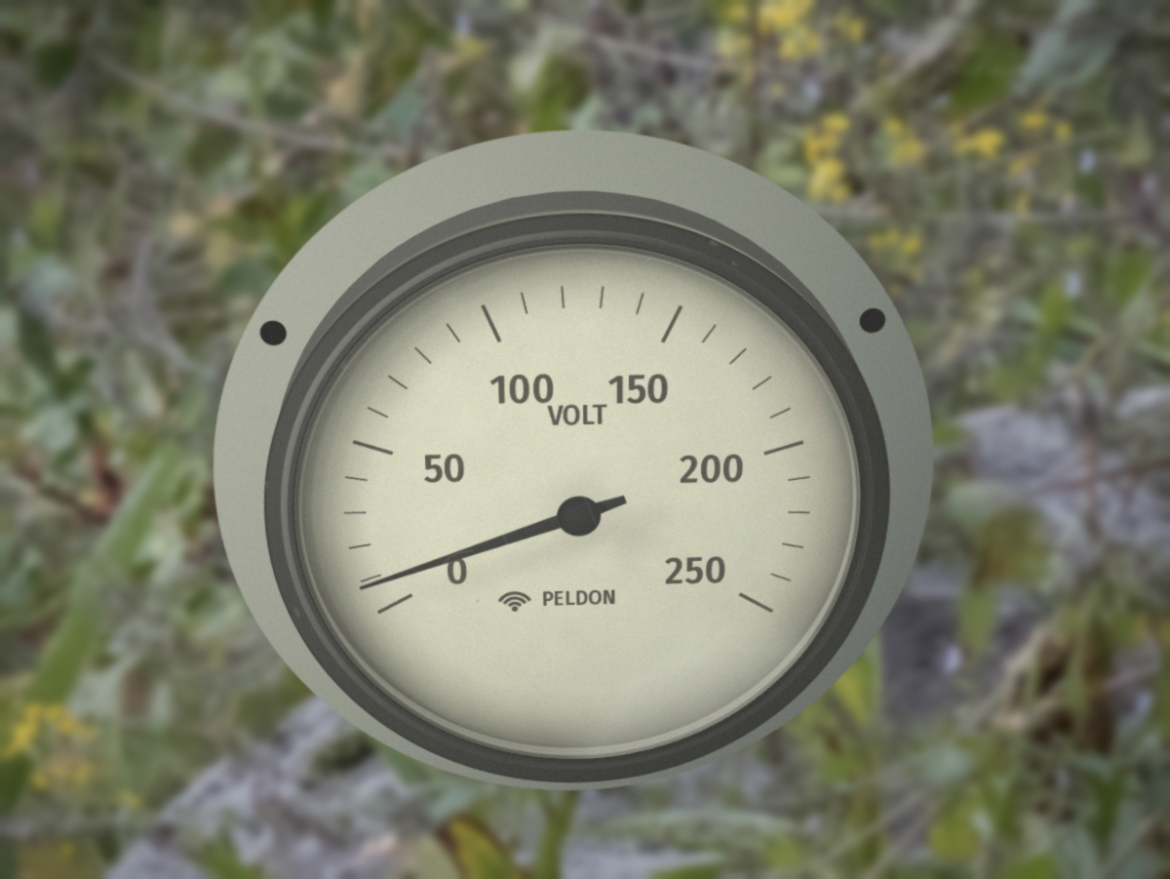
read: 10 V
